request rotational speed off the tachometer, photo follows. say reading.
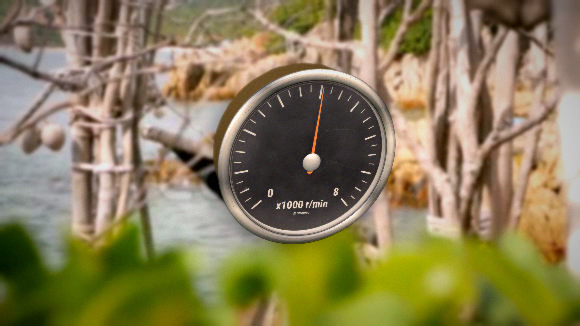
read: 4000 rpm
